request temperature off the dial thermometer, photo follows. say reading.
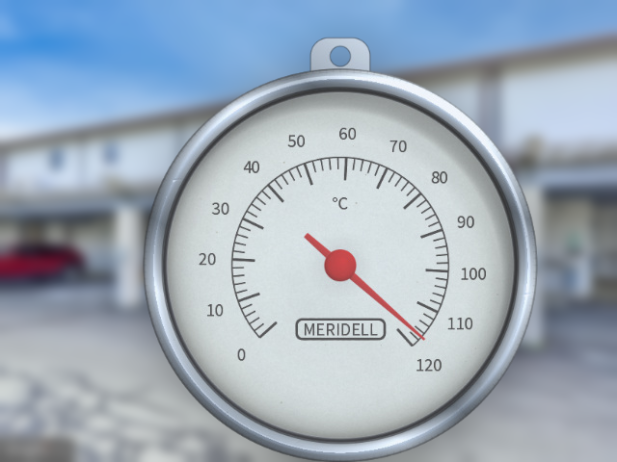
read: 117 °C
